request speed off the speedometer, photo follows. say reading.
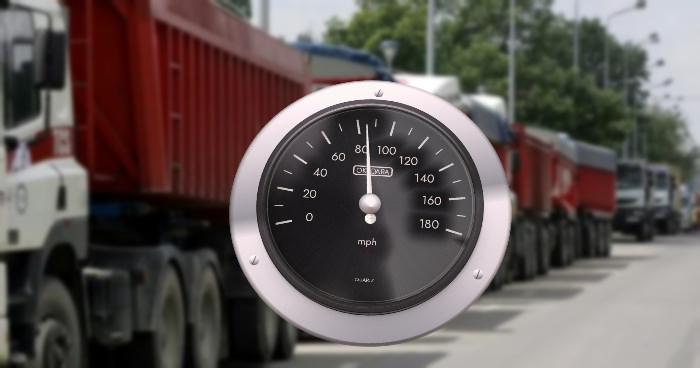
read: 85 mph
